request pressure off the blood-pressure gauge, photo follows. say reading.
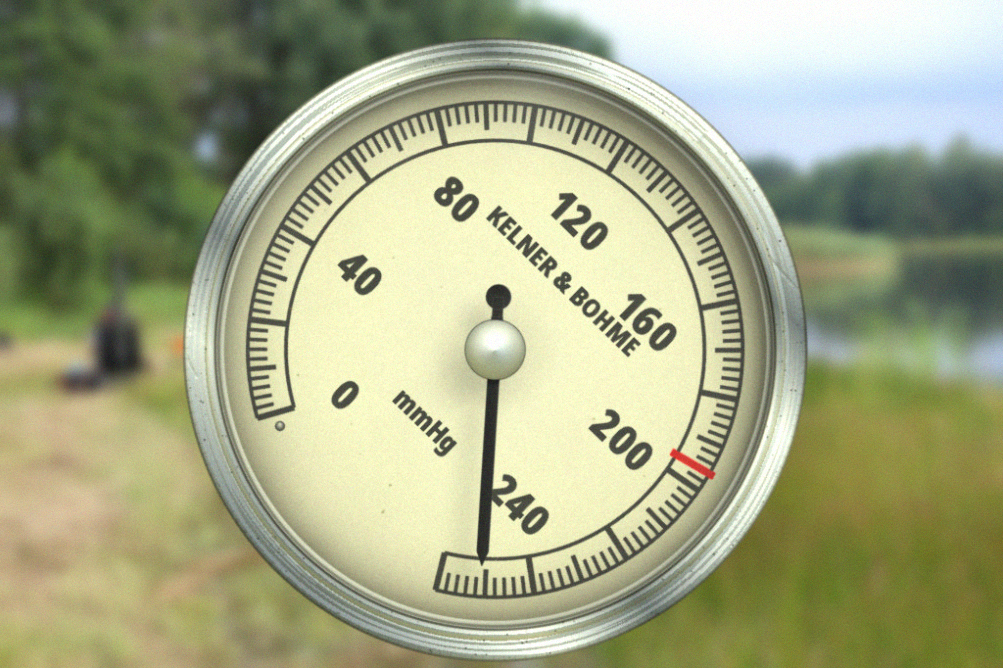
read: 251 mmHg
